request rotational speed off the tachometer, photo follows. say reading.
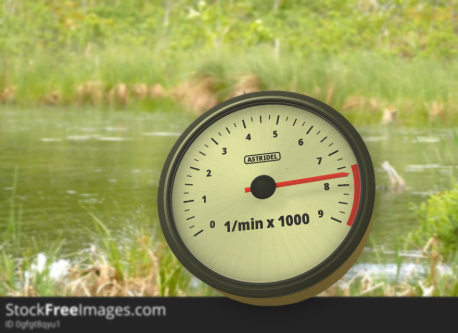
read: 7750 rpm
